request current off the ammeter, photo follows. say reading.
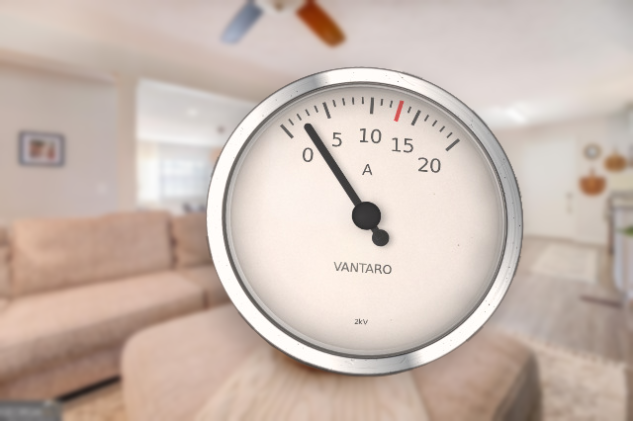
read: 2 A
